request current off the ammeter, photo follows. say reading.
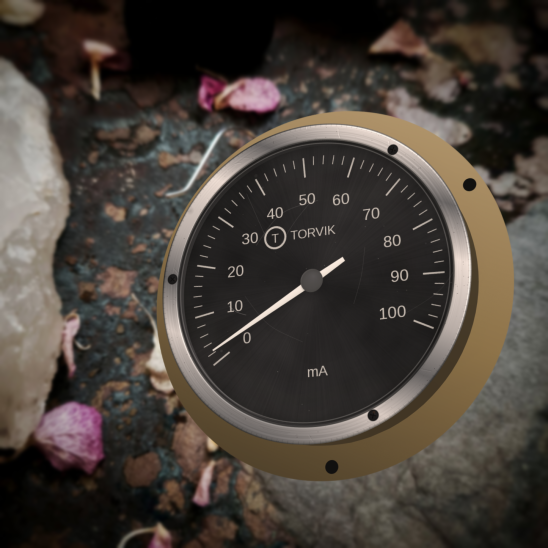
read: 2 mA
